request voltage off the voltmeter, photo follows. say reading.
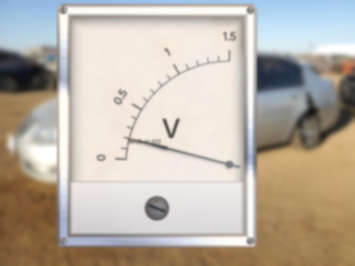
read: 0.2 V
